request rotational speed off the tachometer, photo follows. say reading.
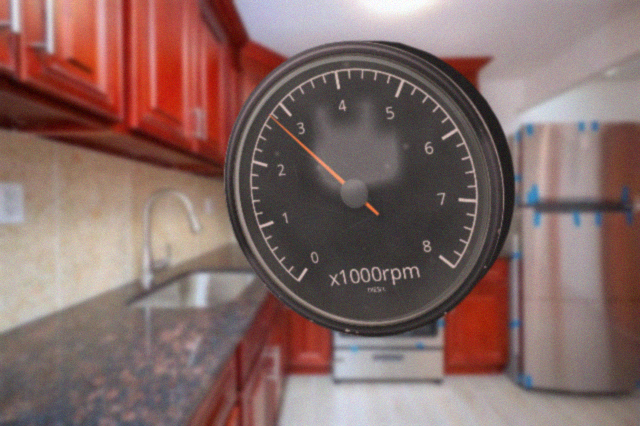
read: 2800 rpm
